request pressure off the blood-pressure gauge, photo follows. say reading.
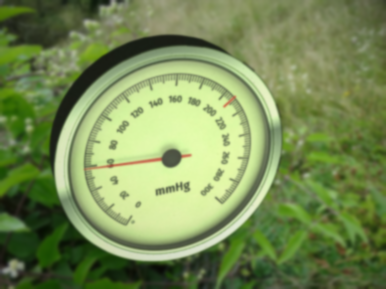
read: 60 mmHg
